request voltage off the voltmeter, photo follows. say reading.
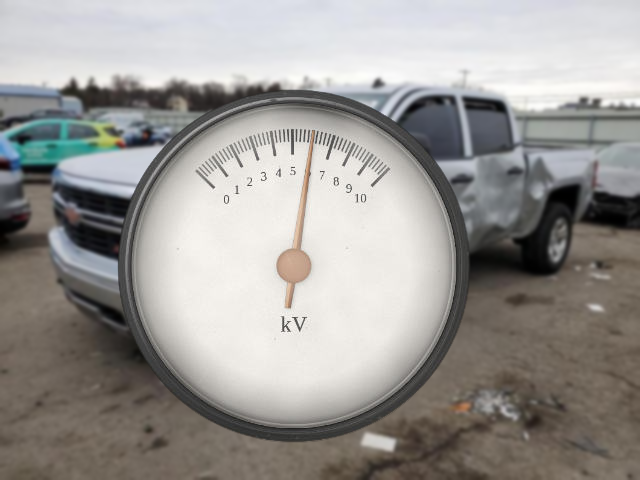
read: 6 kV
